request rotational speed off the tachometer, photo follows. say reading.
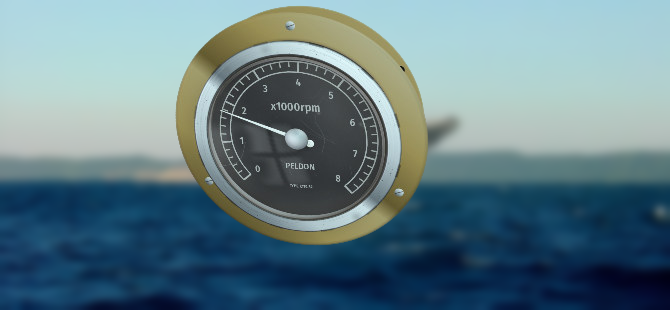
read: 1800 rpm
